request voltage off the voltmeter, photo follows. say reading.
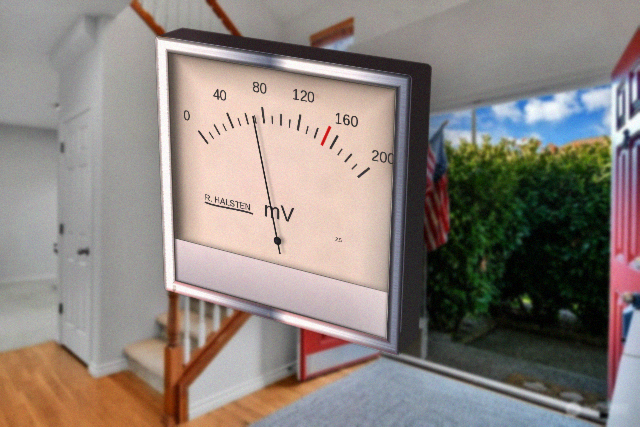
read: 70 mV
